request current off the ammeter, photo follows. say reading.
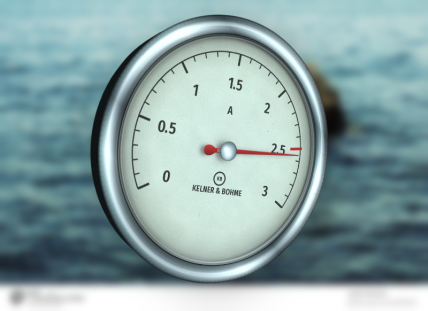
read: 2.55 A
